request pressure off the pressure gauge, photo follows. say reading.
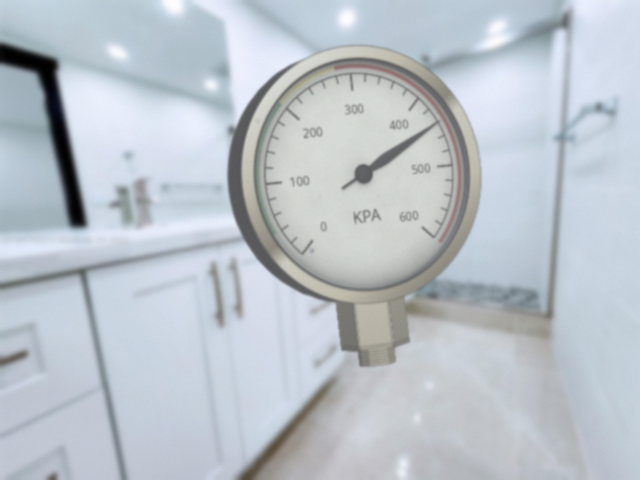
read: 440 kPa
